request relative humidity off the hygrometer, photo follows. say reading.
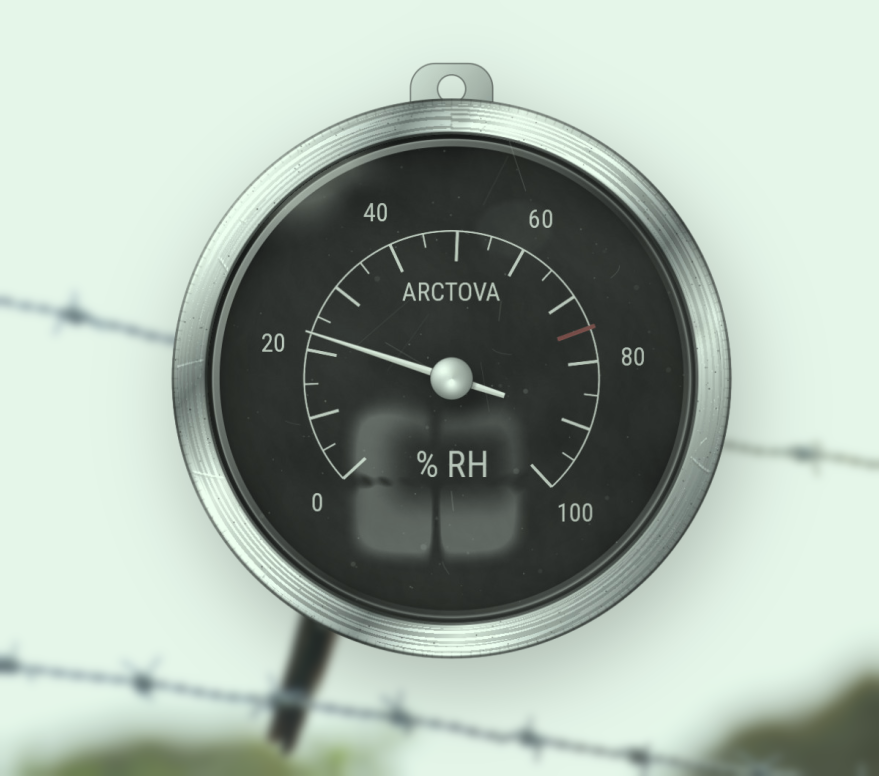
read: 22.5 %
